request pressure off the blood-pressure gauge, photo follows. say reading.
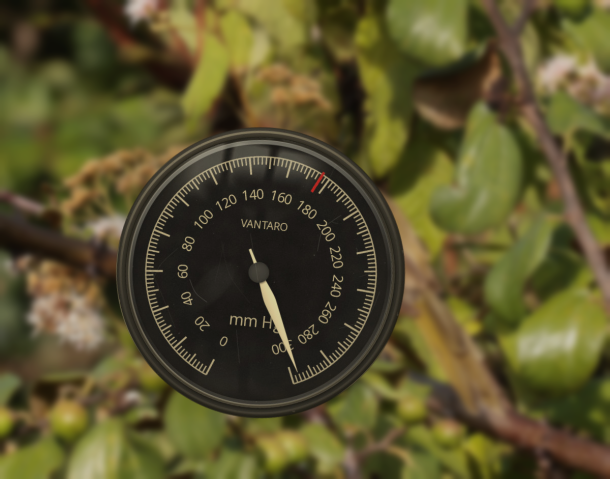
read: 296 mmHg
